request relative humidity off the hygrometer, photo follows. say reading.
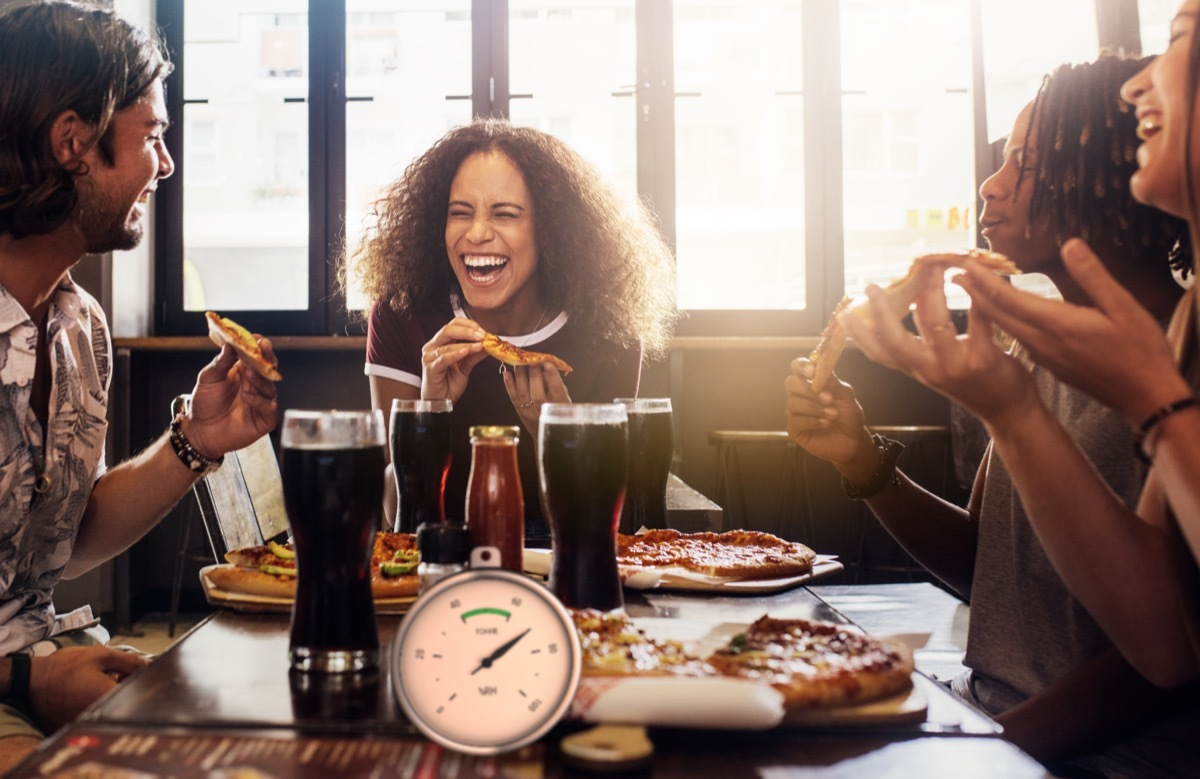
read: 70 %
